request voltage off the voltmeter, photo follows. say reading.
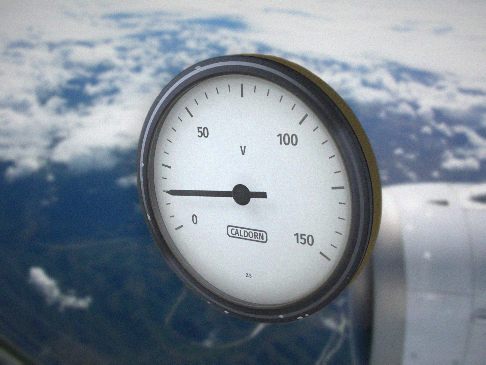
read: 15 V
